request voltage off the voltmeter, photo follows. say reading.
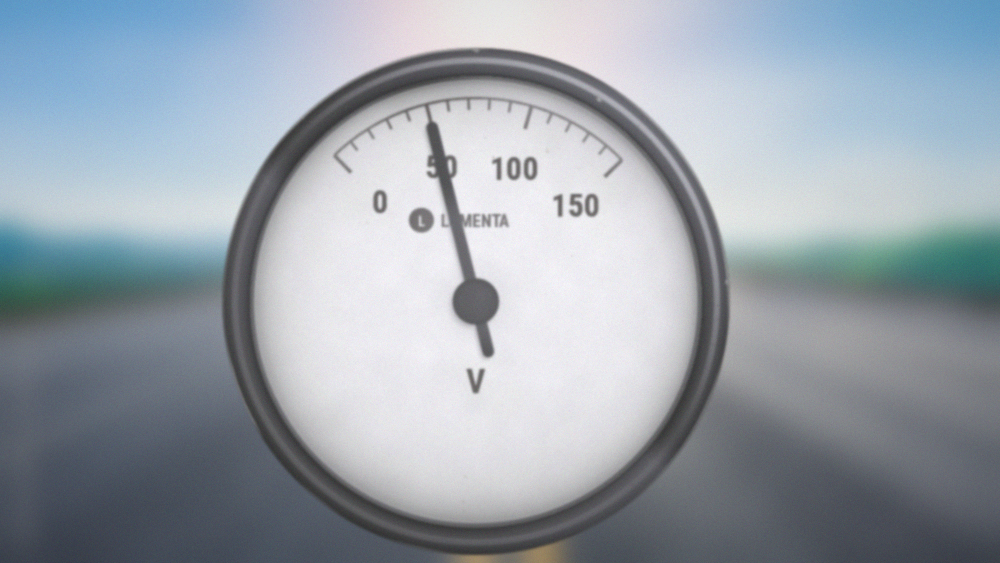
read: 50 V
